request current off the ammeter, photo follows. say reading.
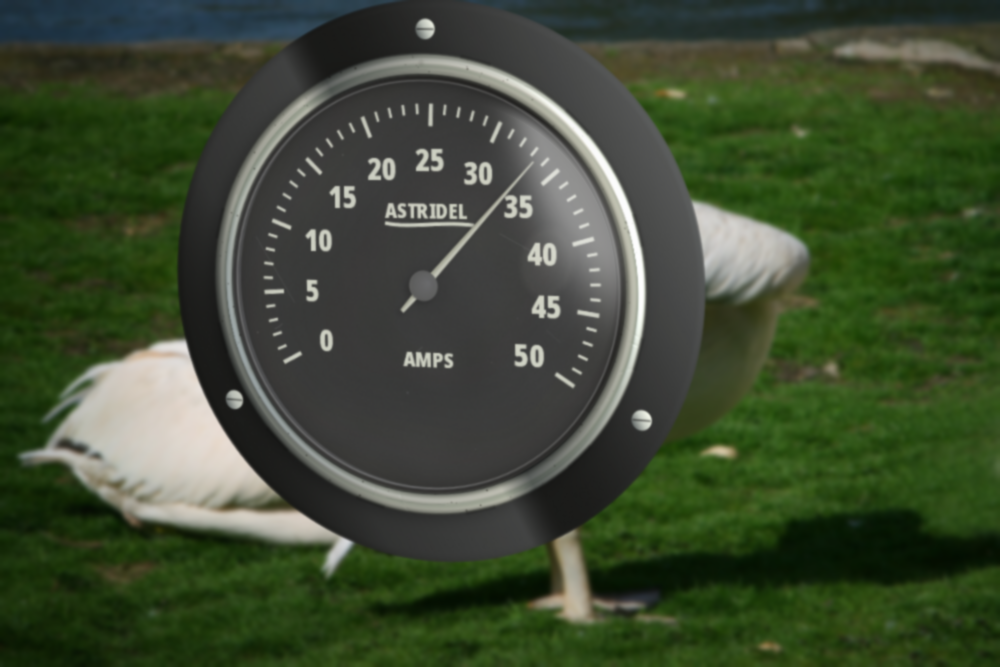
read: 33.5 A
